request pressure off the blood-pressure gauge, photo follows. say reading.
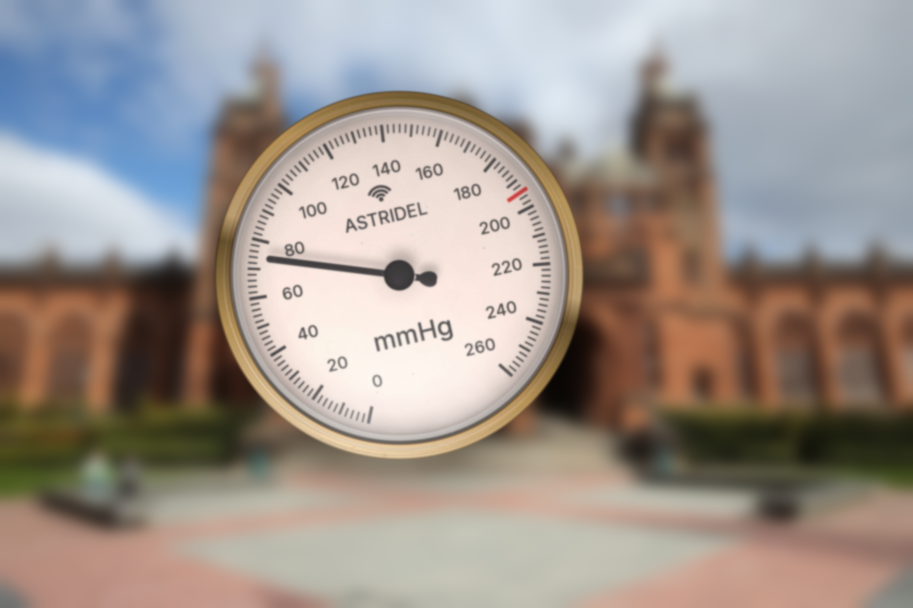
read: 74 mmHg
